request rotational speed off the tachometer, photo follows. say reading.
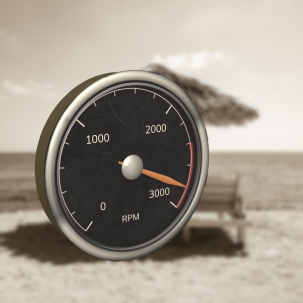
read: 2800 rpm
